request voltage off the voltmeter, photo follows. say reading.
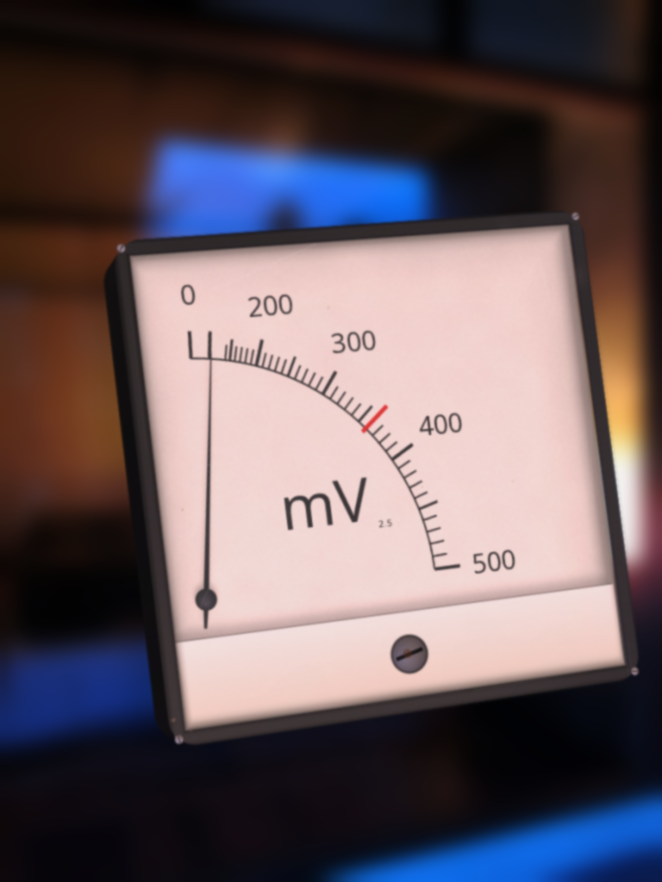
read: 100 mV
